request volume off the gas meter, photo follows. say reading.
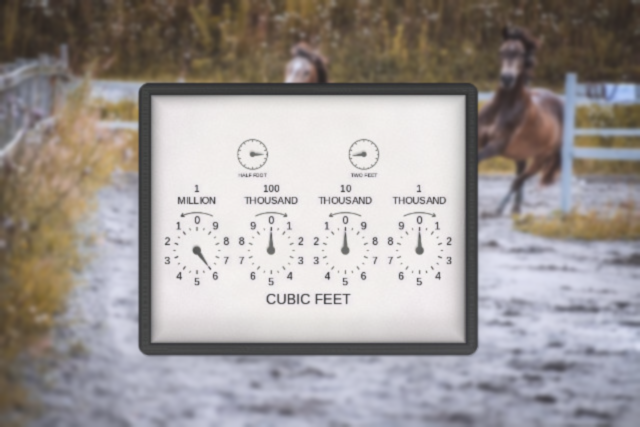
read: 600000 ft³
